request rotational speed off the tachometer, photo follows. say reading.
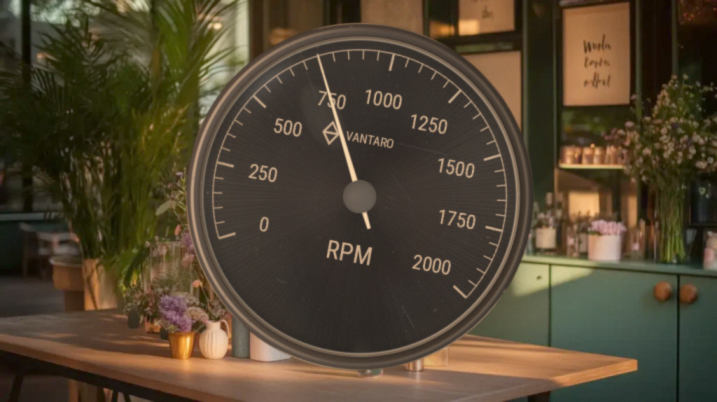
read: 750 rpm
